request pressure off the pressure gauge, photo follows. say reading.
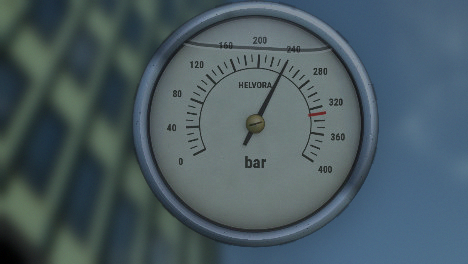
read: 240 bar
